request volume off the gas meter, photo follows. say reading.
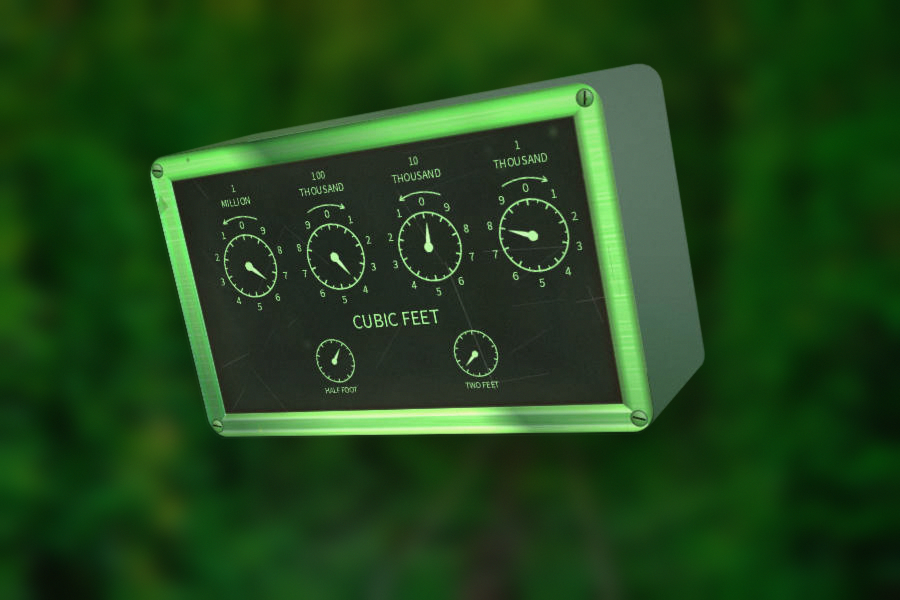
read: 639800 ft³
